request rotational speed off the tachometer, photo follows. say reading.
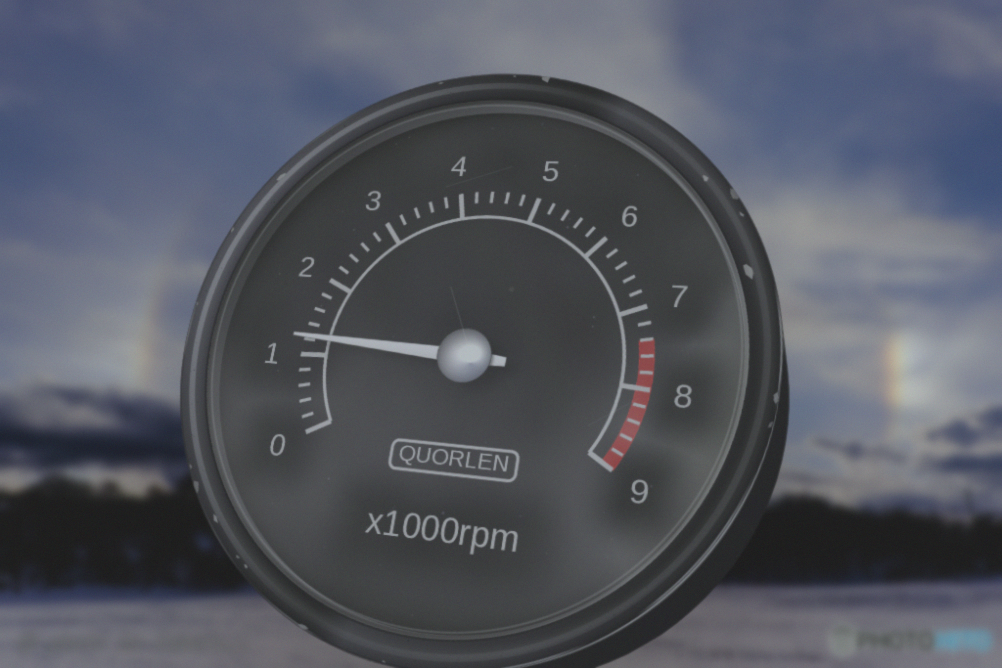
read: 1200 rpm
